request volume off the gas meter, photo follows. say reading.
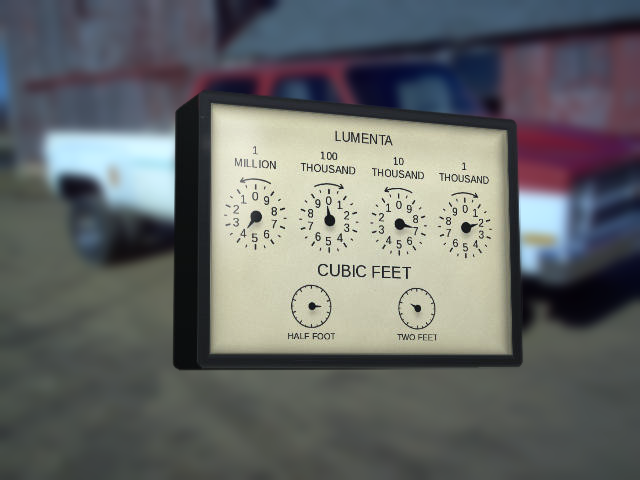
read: 397200 ft³
